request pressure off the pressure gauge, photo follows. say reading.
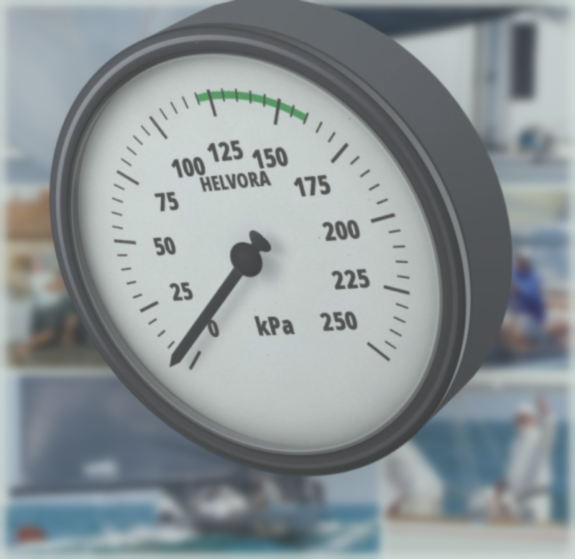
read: 5 kPa
